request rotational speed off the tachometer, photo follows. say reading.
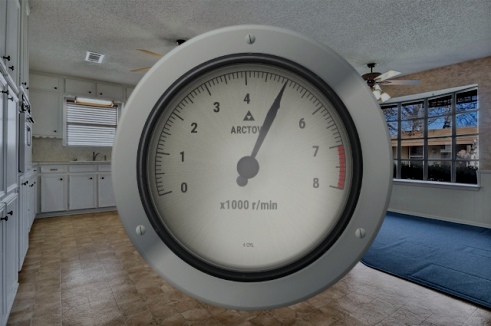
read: 5000 rpm
